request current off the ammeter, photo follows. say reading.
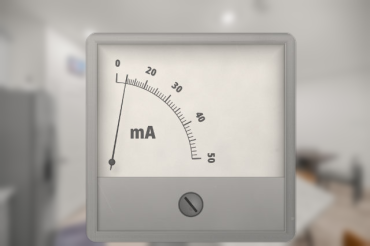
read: 10 mA
